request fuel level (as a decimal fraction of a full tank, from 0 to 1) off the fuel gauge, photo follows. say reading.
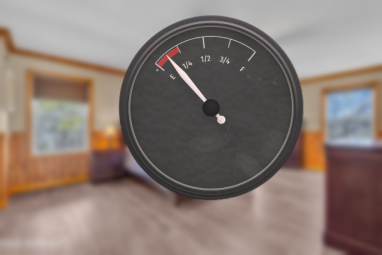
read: 0.125
